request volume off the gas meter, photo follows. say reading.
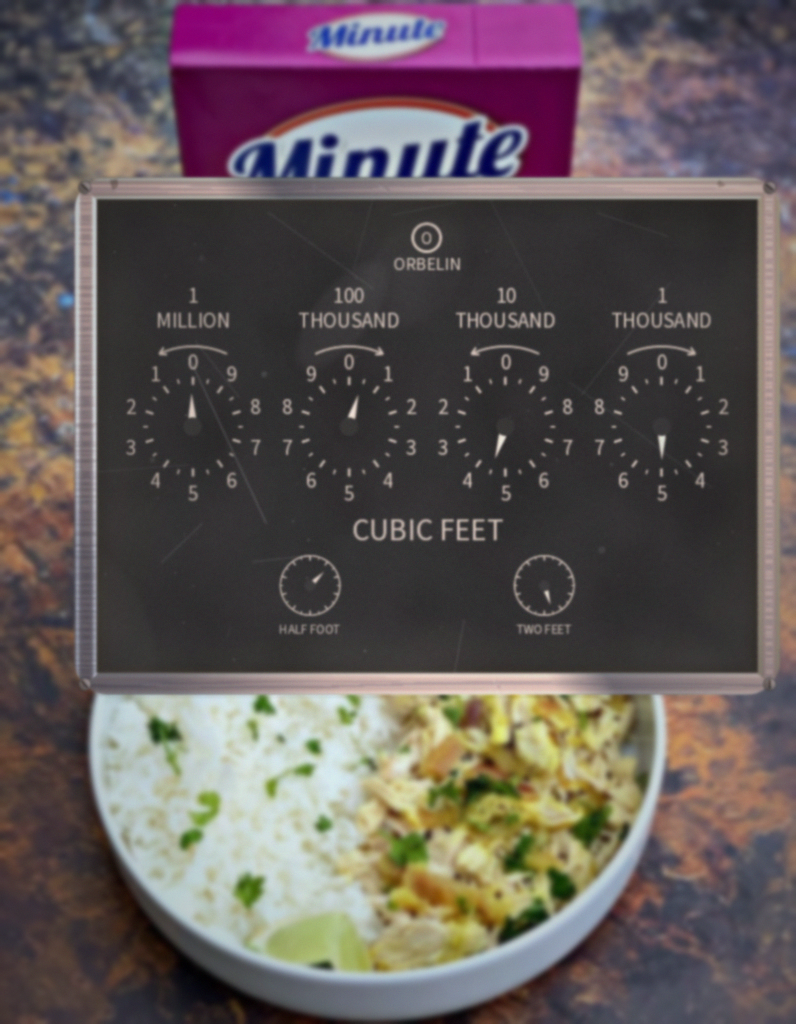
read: 4500 ft³
